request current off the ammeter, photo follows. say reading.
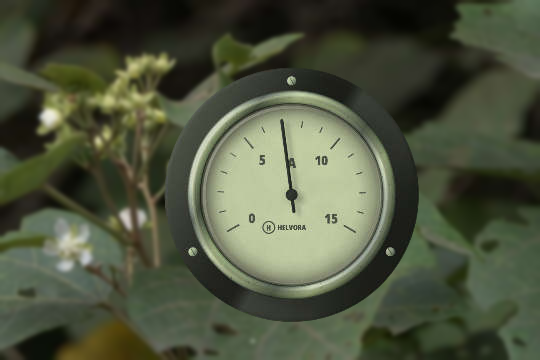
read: 7 A
